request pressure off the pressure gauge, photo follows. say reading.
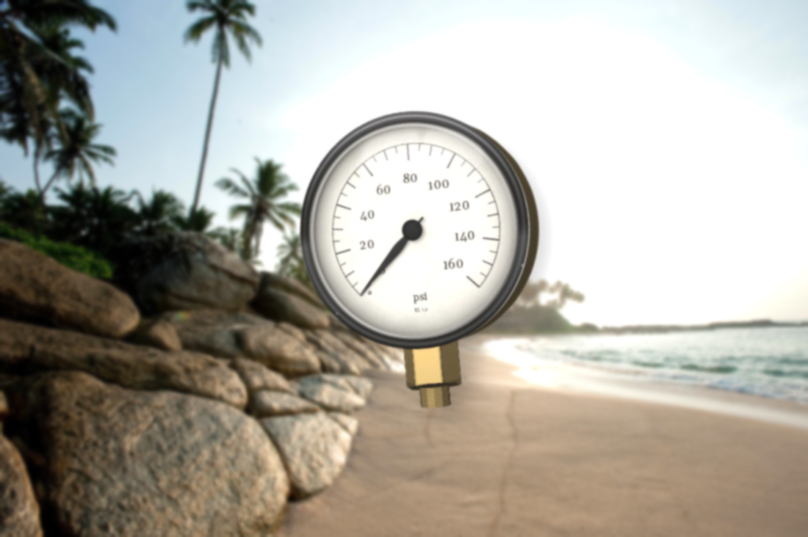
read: 0 psi
